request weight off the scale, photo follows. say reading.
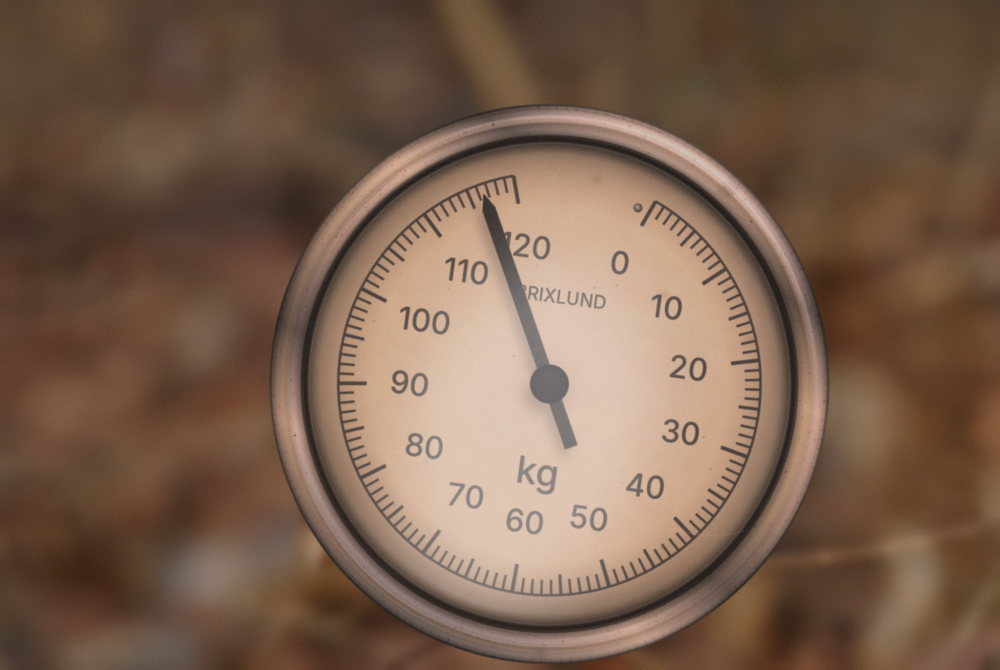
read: 116.5 kg
